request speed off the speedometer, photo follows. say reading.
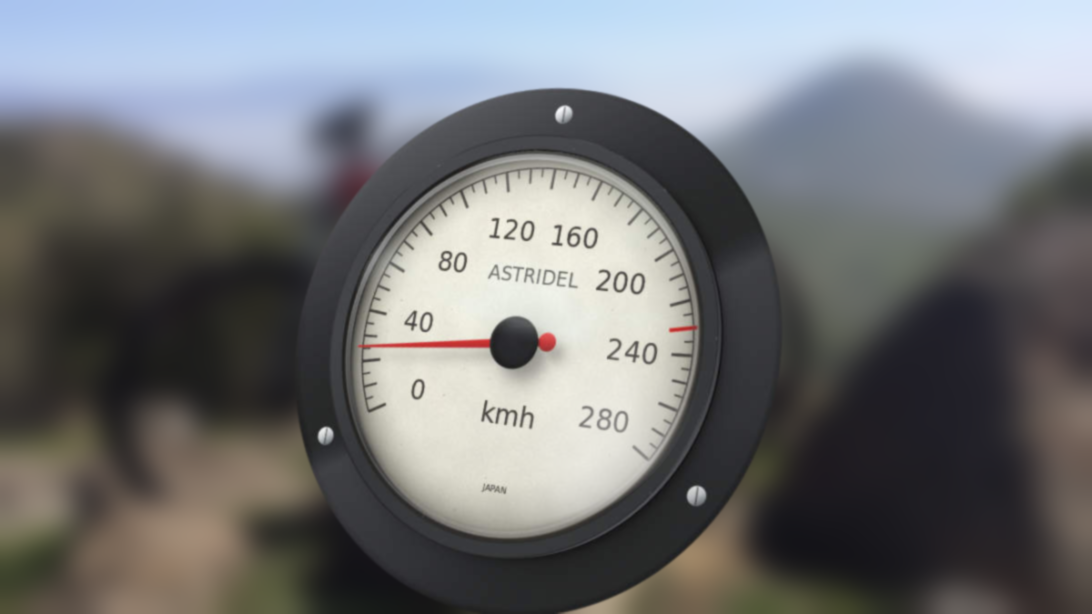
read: 25 km/h
